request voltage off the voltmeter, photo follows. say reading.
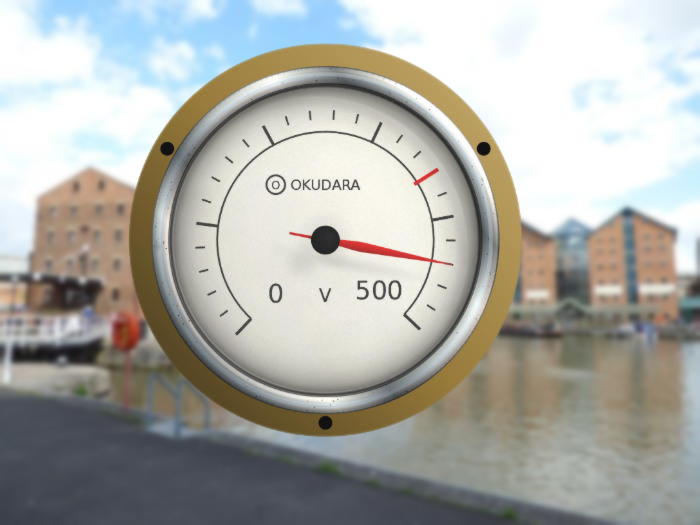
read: 440 V
